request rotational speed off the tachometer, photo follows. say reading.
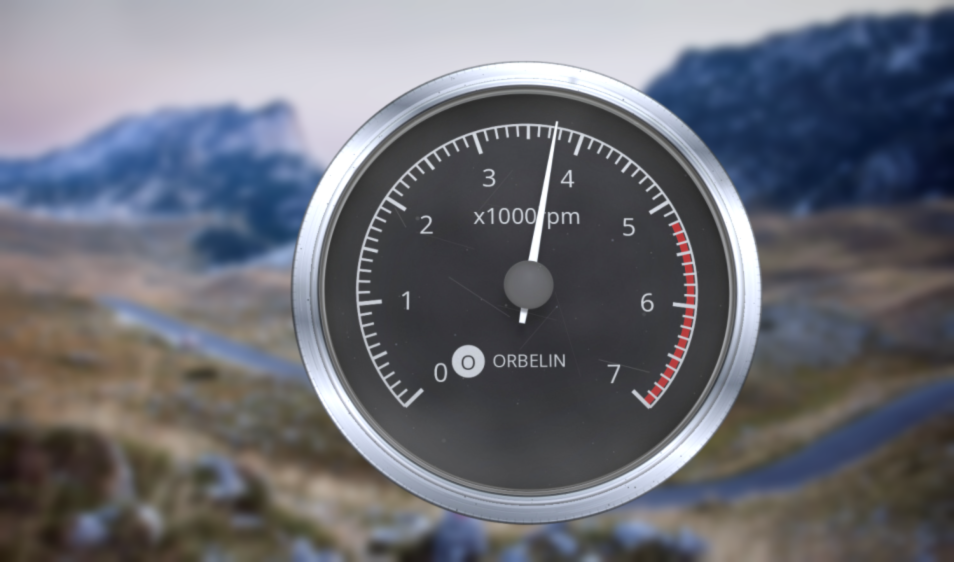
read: 3750 rpm
